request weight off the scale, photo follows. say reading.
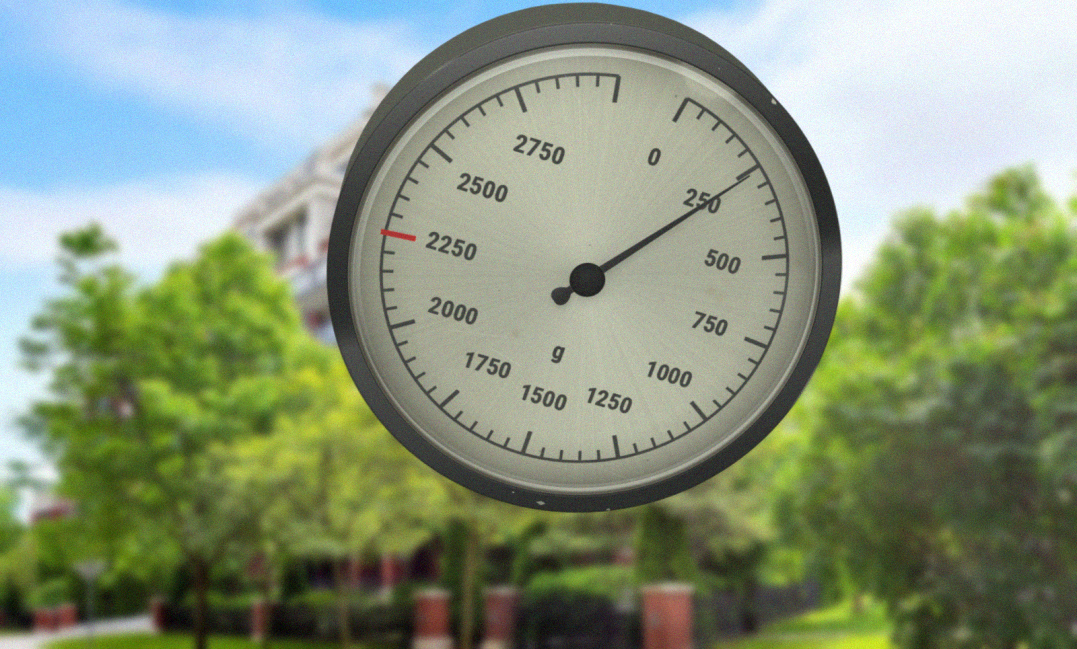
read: 250 g
